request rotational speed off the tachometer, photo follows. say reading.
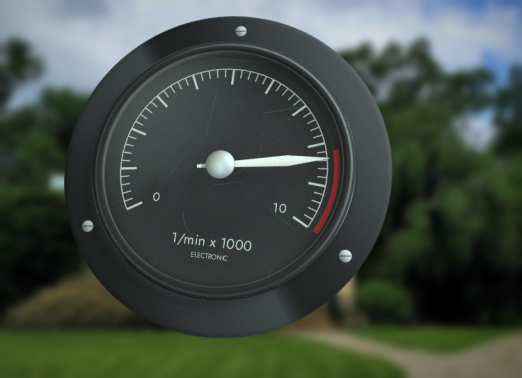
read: 8400 rpm
